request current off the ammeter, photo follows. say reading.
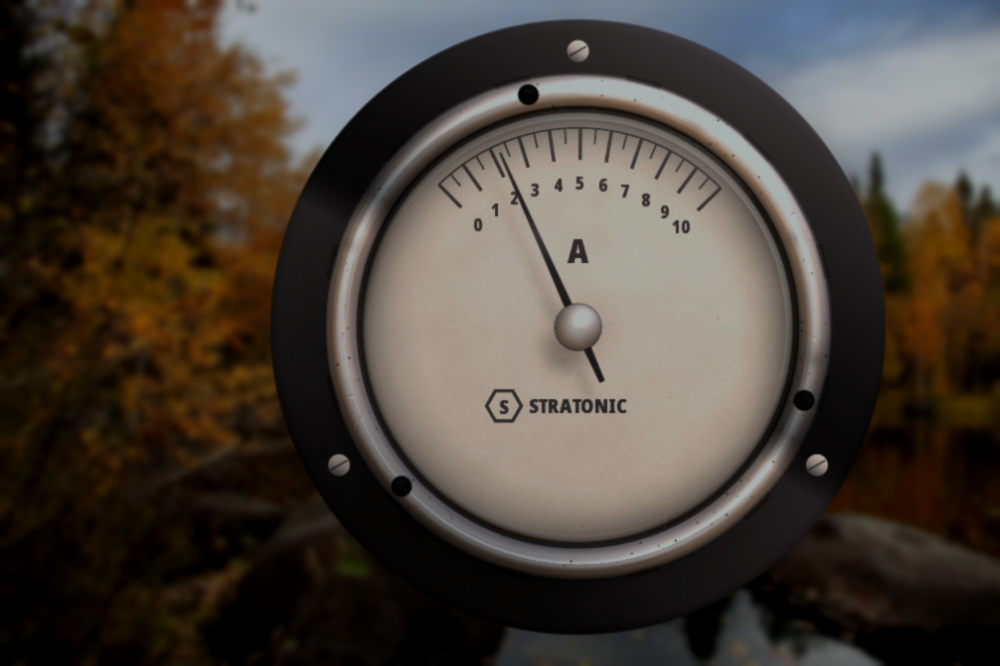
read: 2.25 A
